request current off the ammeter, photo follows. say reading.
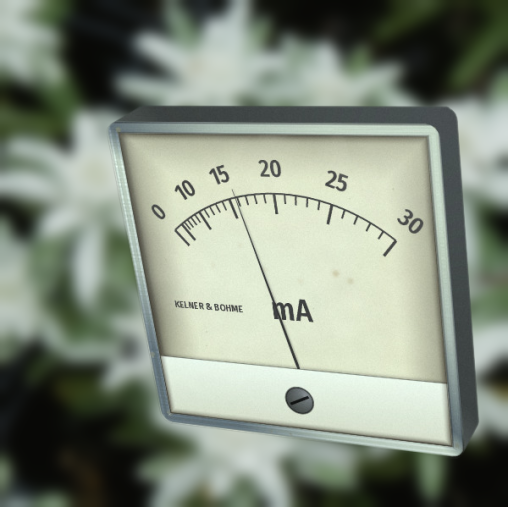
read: 16 mA
